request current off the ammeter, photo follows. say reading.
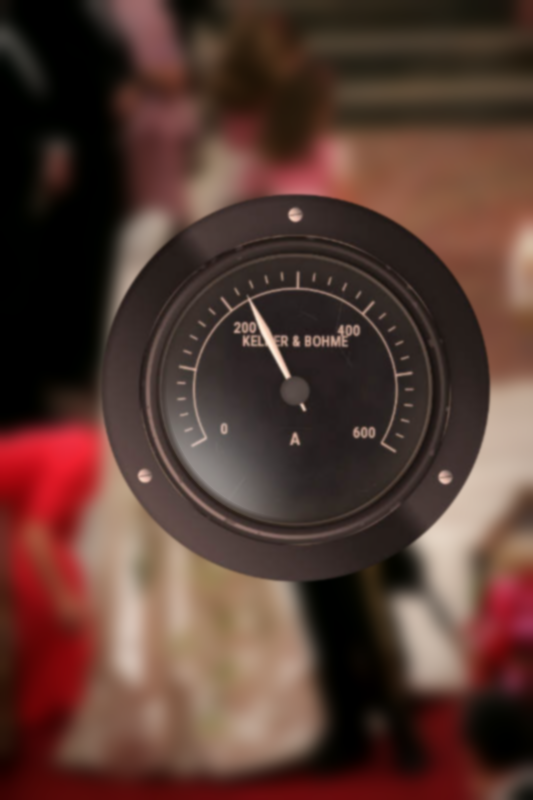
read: 230 A
